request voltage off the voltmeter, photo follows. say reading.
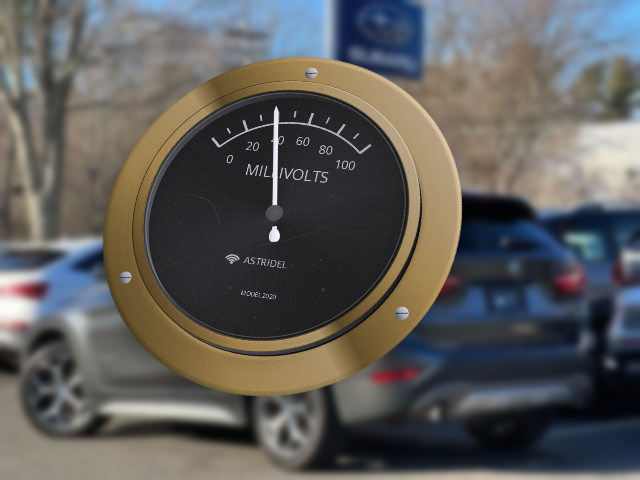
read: 40 mV
